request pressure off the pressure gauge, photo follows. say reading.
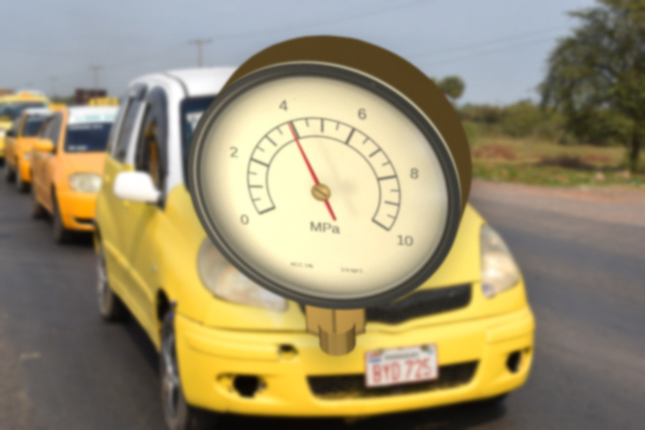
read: 4 MPa
